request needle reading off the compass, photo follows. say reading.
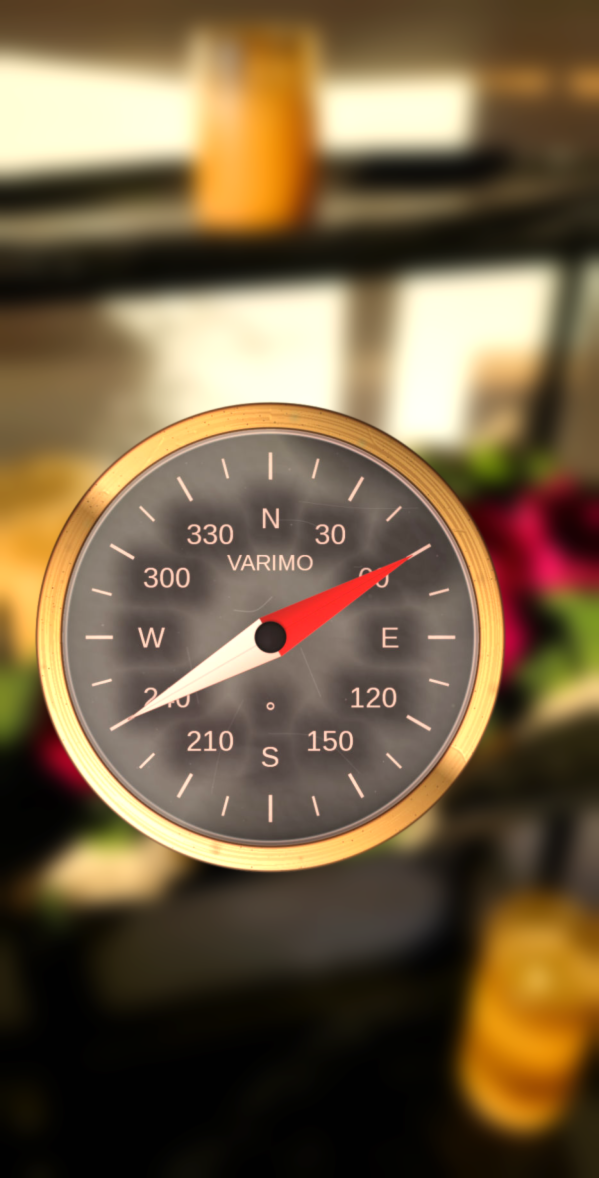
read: 60 °
